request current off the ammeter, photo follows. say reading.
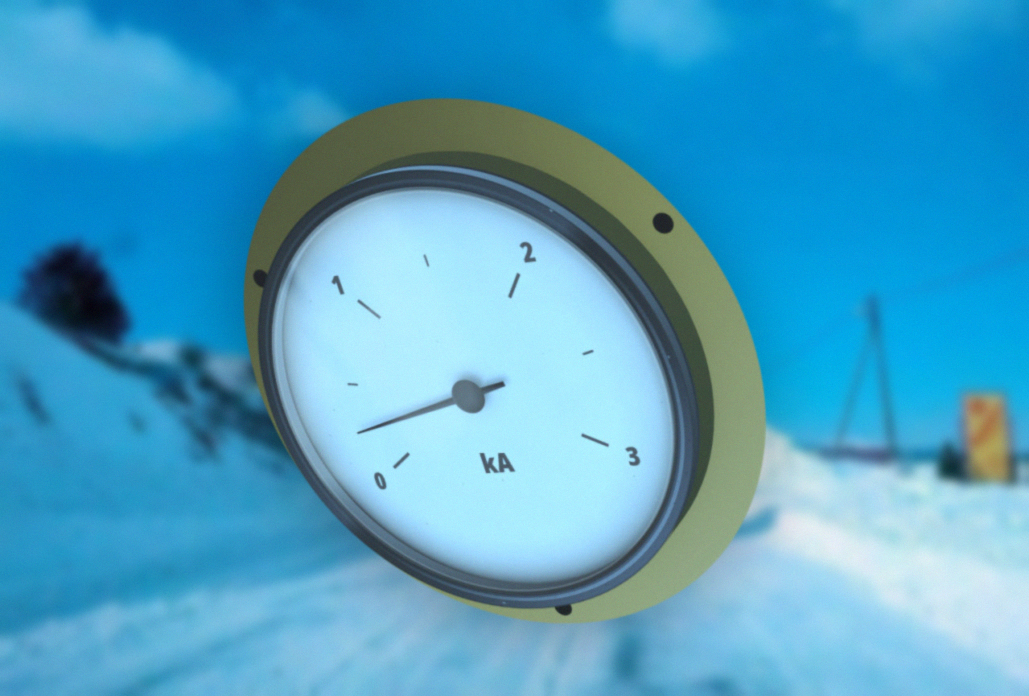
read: 0.25 kA
